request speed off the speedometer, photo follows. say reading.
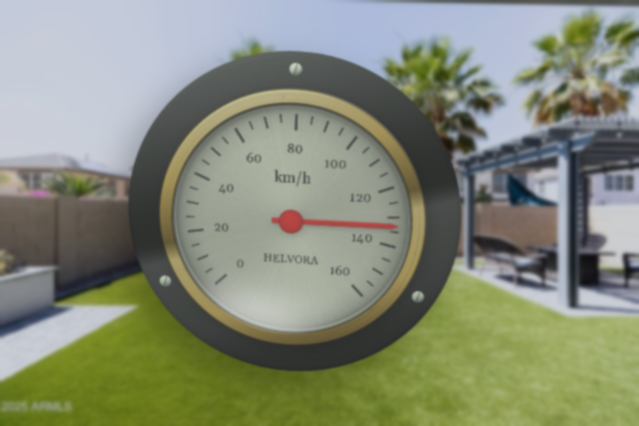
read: 132.5 km/h
